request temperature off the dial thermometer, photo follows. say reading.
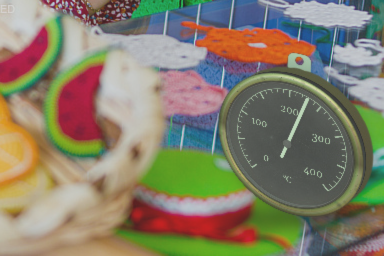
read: 230 °C
